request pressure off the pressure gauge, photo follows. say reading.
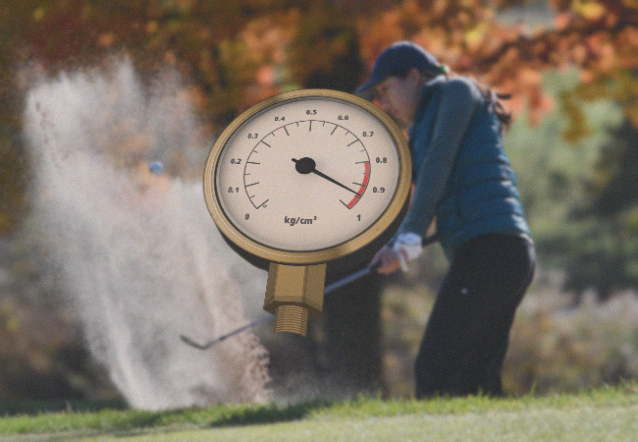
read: 0.95 kg/cm²
